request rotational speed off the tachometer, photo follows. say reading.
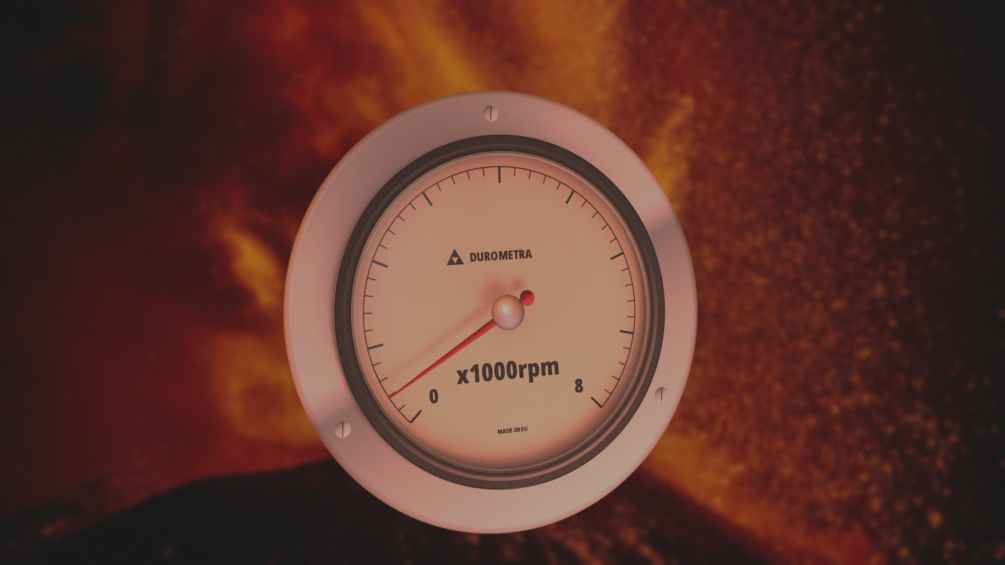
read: 400 rpm
